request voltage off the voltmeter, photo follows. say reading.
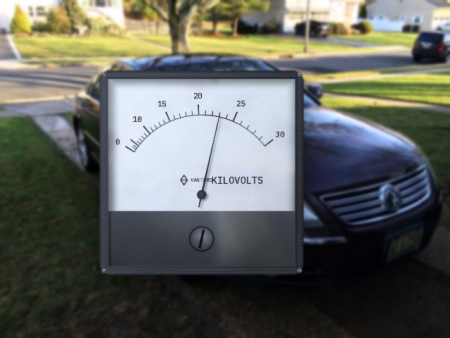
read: 23 kV
